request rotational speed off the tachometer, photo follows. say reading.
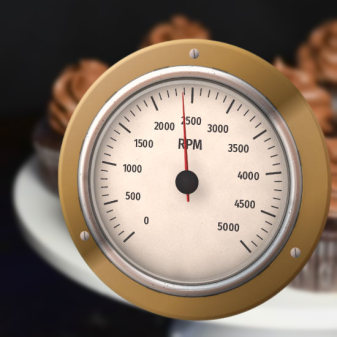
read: 2400 rpm
